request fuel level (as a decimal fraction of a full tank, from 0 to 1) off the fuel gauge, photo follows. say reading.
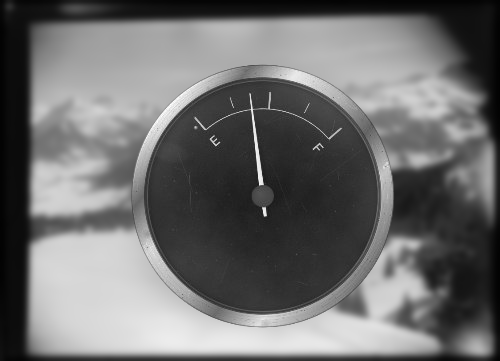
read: 0.375
